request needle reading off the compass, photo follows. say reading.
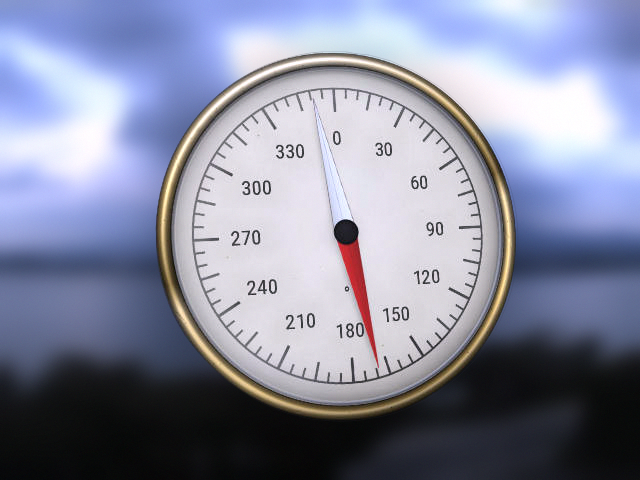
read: 170 °
